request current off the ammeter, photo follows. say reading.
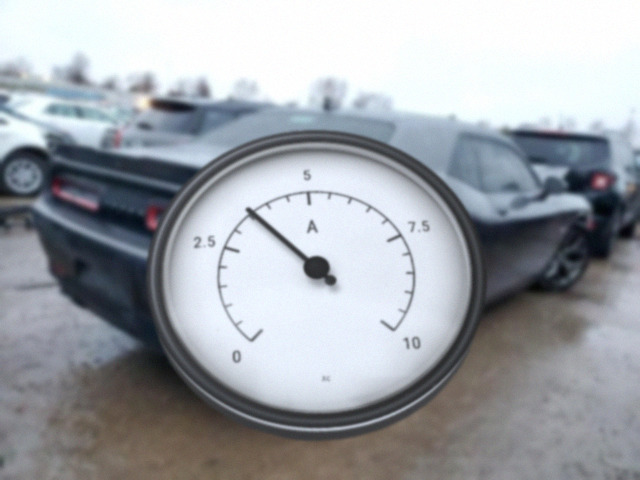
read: 3.5 A
